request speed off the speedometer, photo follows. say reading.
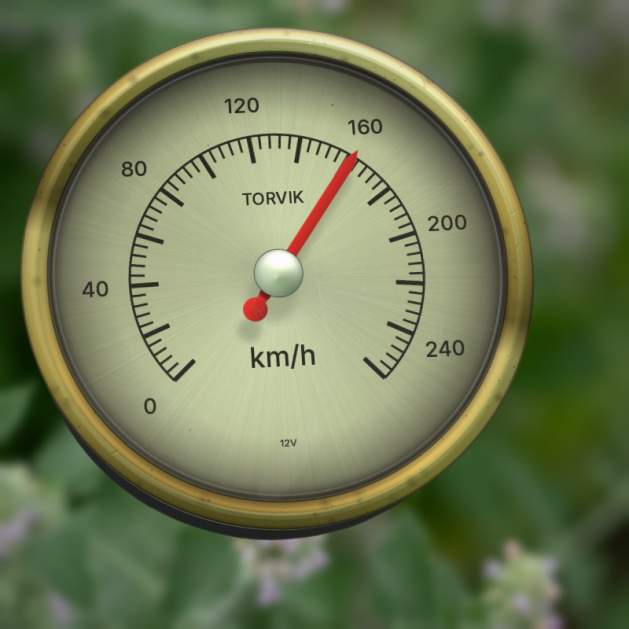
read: 162 km/h
